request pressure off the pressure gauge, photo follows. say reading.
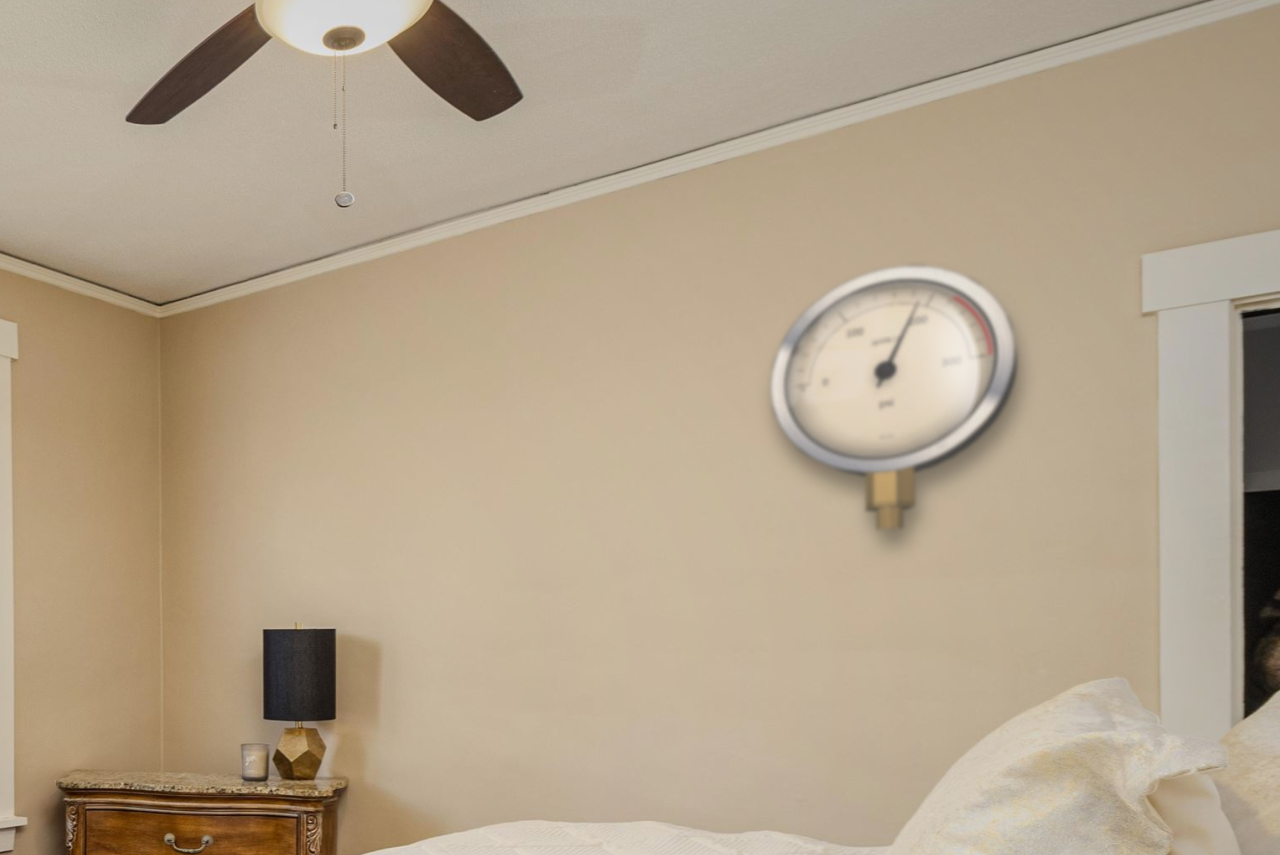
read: 190 psi
